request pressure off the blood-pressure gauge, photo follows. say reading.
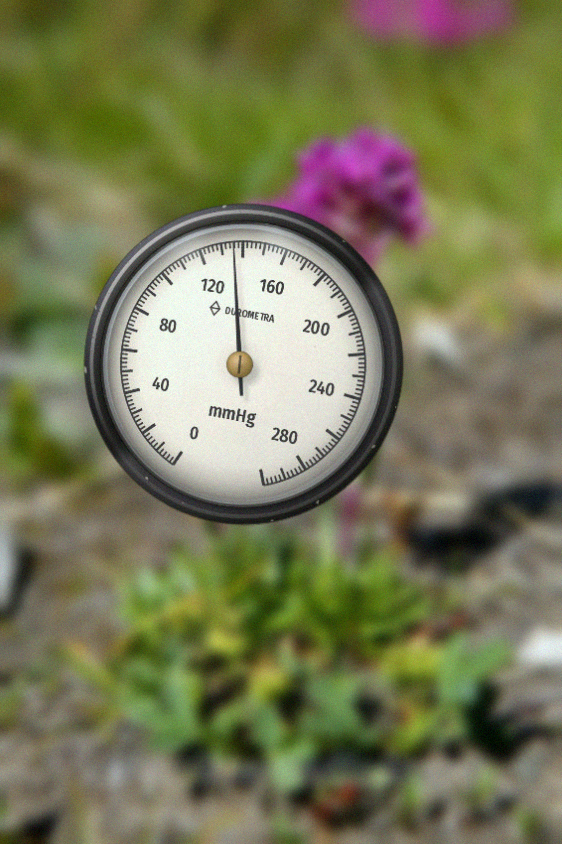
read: 136 mmHg
